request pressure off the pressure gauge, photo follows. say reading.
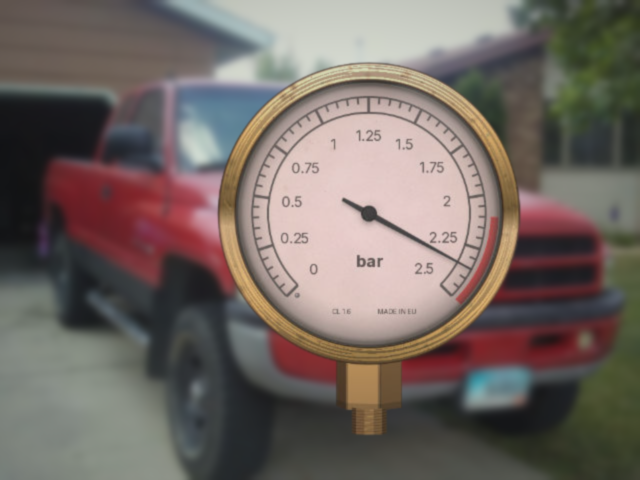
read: 2.35 bar
